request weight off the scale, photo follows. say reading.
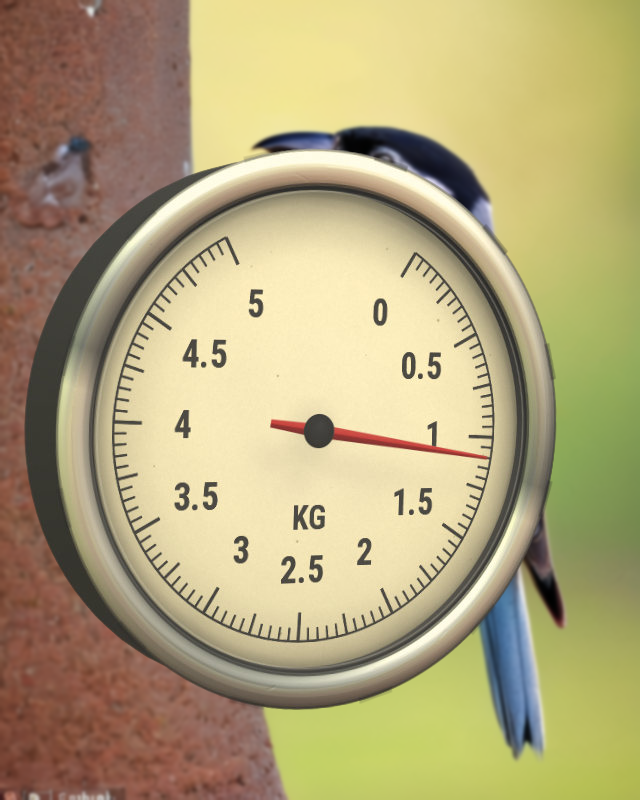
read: 1.1 kg
